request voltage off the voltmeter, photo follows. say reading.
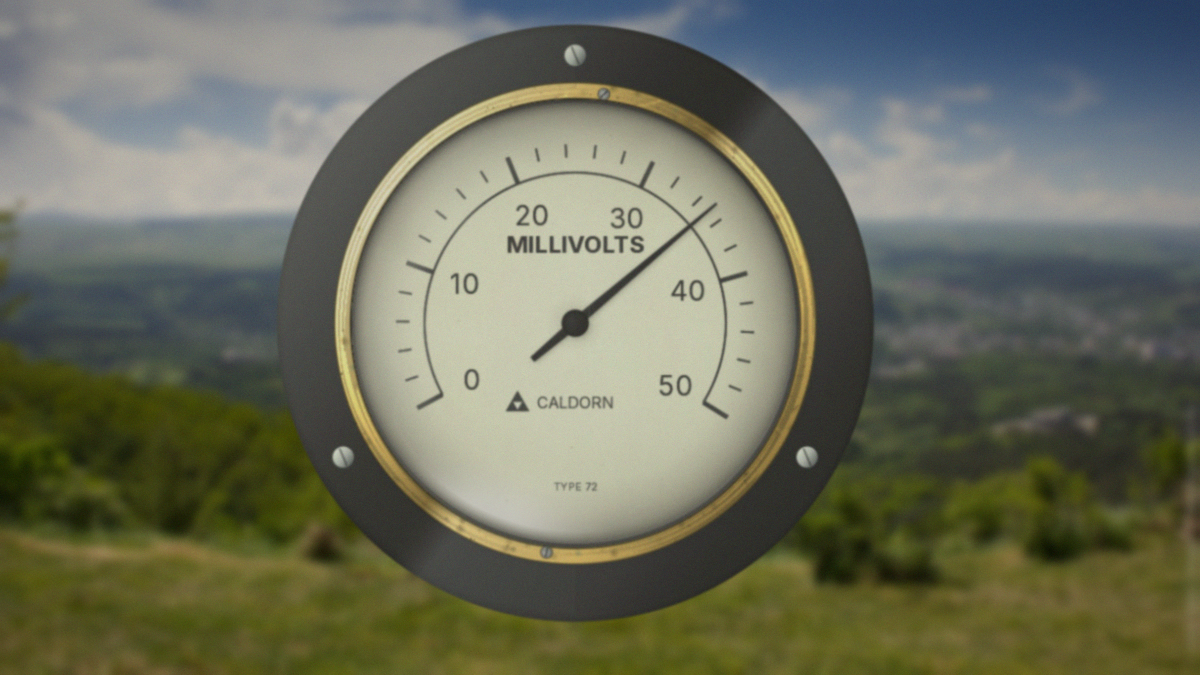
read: 35 mV
